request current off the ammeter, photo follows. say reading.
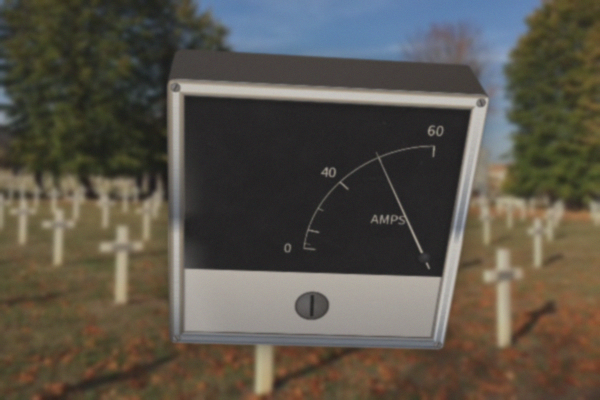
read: 50 A
